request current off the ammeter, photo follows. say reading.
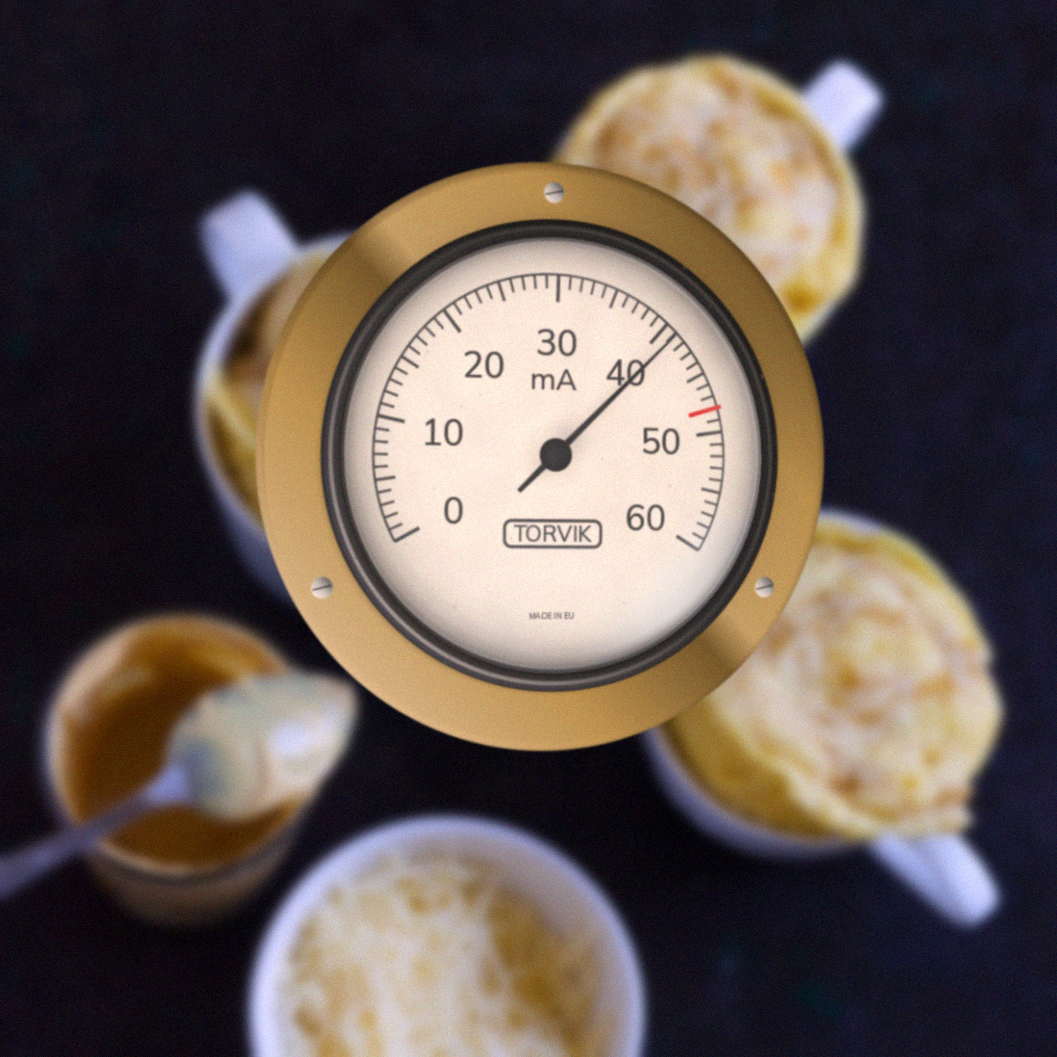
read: 41 mA
